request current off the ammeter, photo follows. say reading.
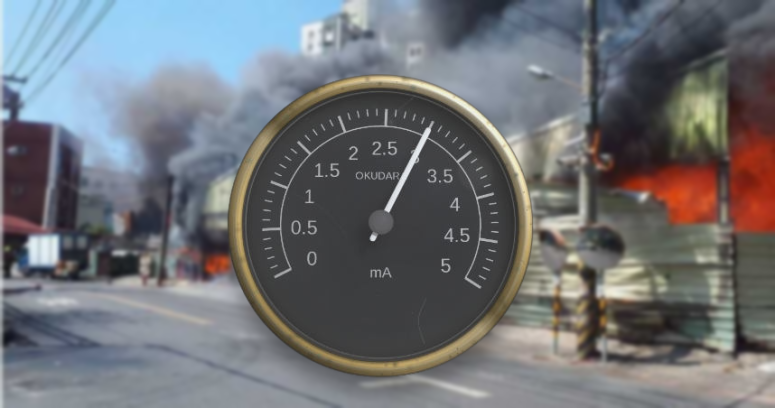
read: 3 mA
